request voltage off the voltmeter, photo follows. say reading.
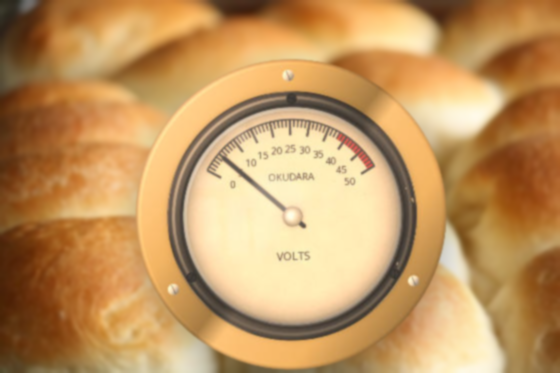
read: 5 V
